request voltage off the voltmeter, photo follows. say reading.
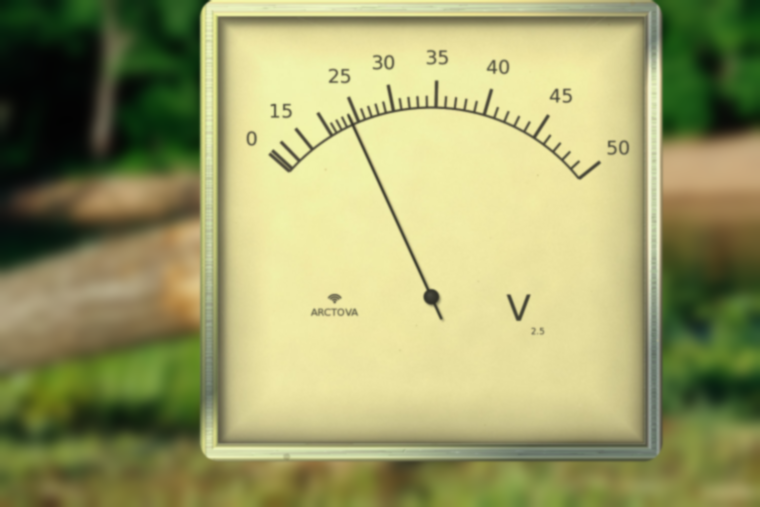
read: 24 V
